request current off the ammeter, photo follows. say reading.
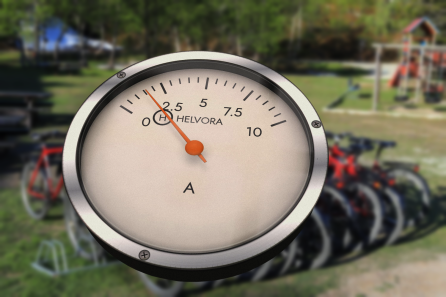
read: 1.5 A
